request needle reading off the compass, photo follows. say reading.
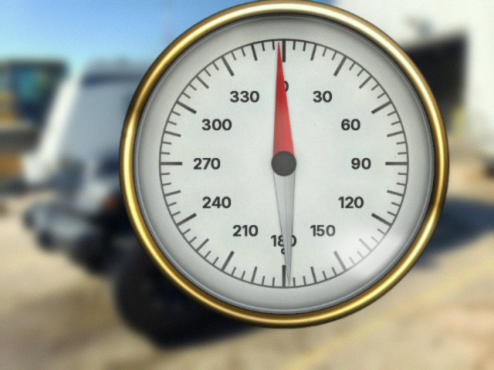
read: 357.5 °
